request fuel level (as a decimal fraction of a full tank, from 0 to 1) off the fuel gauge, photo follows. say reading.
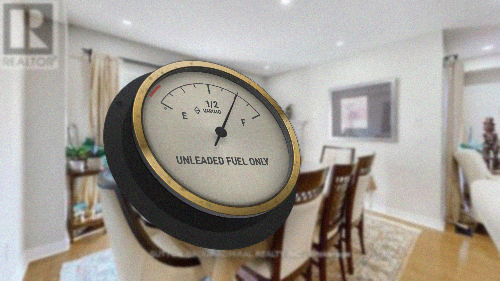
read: 0.75
